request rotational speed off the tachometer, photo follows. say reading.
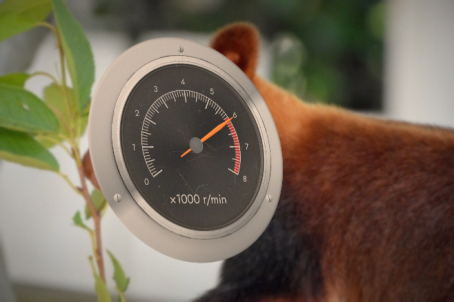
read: 6000 rpm
